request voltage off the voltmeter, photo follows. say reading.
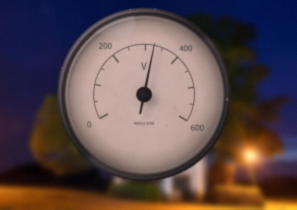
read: 325 V
